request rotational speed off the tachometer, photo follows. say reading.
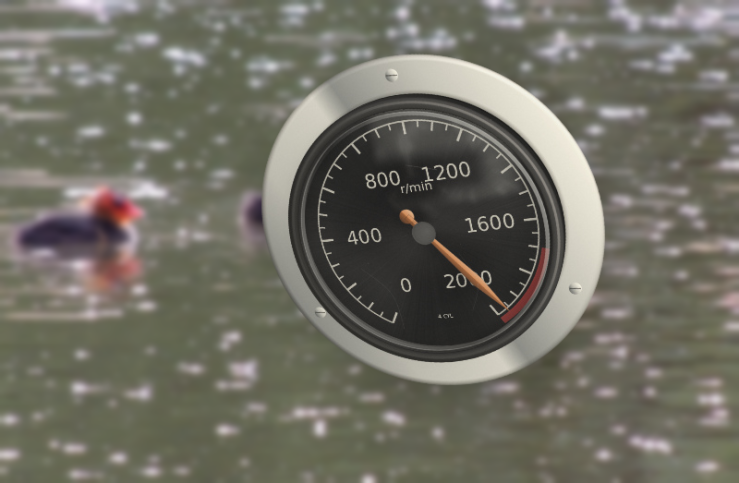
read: 1950 rpm
